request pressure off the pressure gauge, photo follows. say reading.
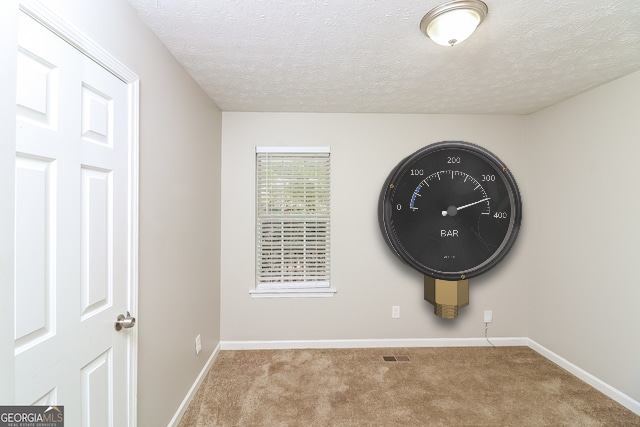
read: 350 bar
